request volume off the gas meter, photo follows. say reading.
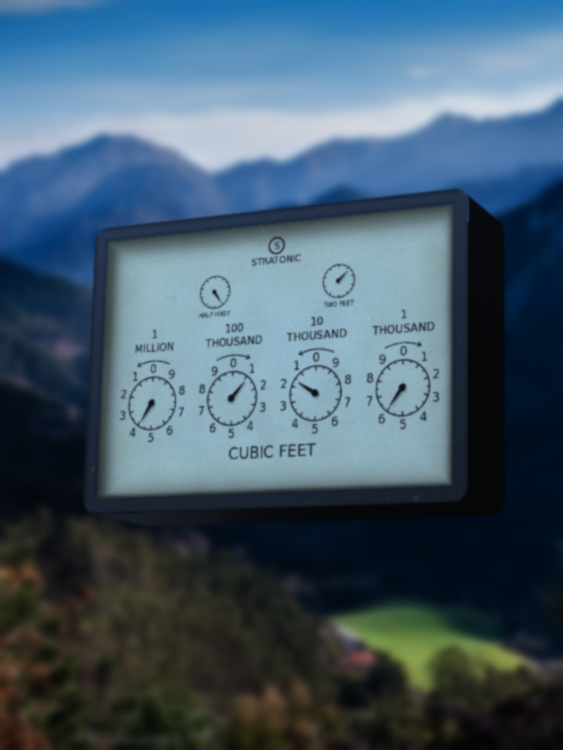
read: 411600 ft³
